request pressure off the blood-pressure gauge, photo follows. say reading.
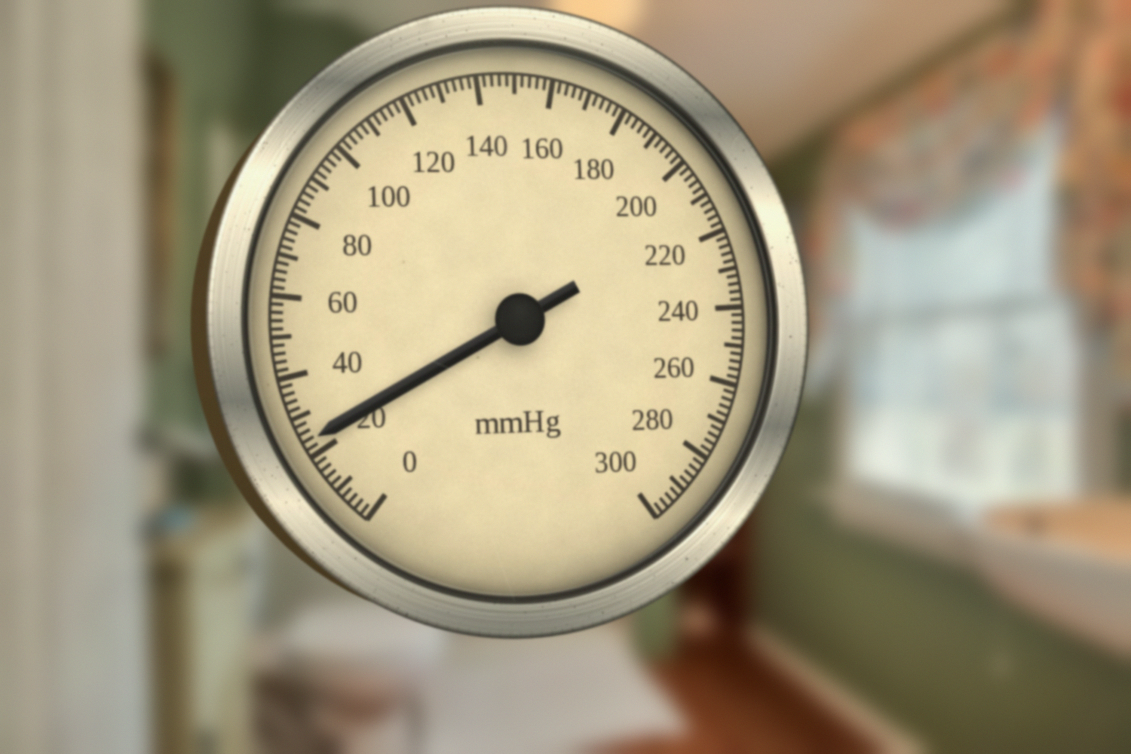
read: 24 mmHg
